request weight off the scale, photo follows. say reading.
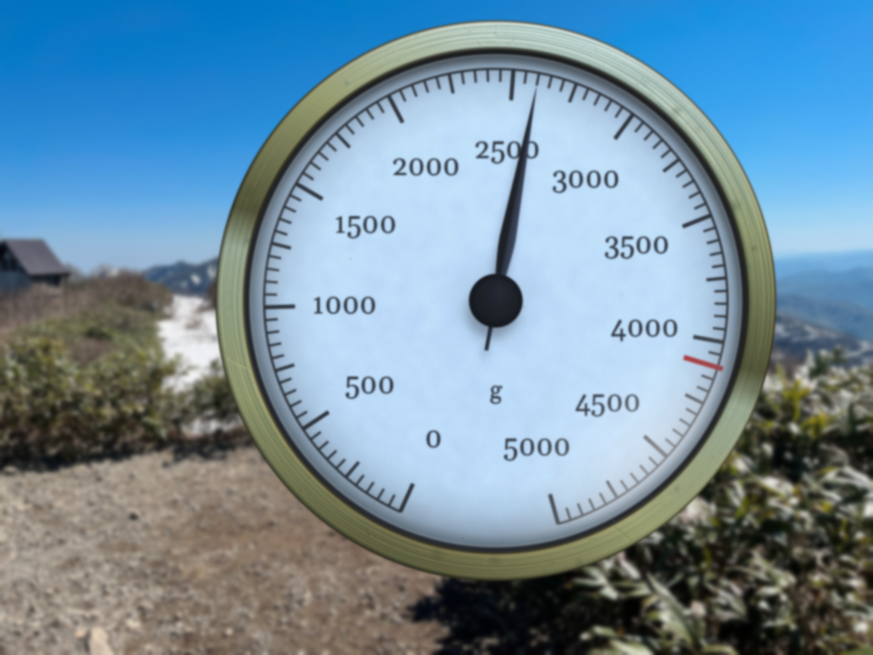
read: 2600 g
